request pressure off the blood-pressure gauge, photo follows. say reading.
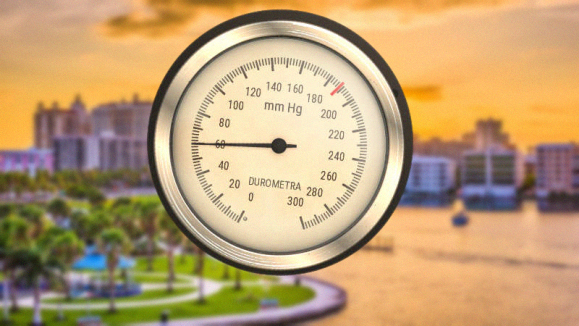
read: 60 mmHg
